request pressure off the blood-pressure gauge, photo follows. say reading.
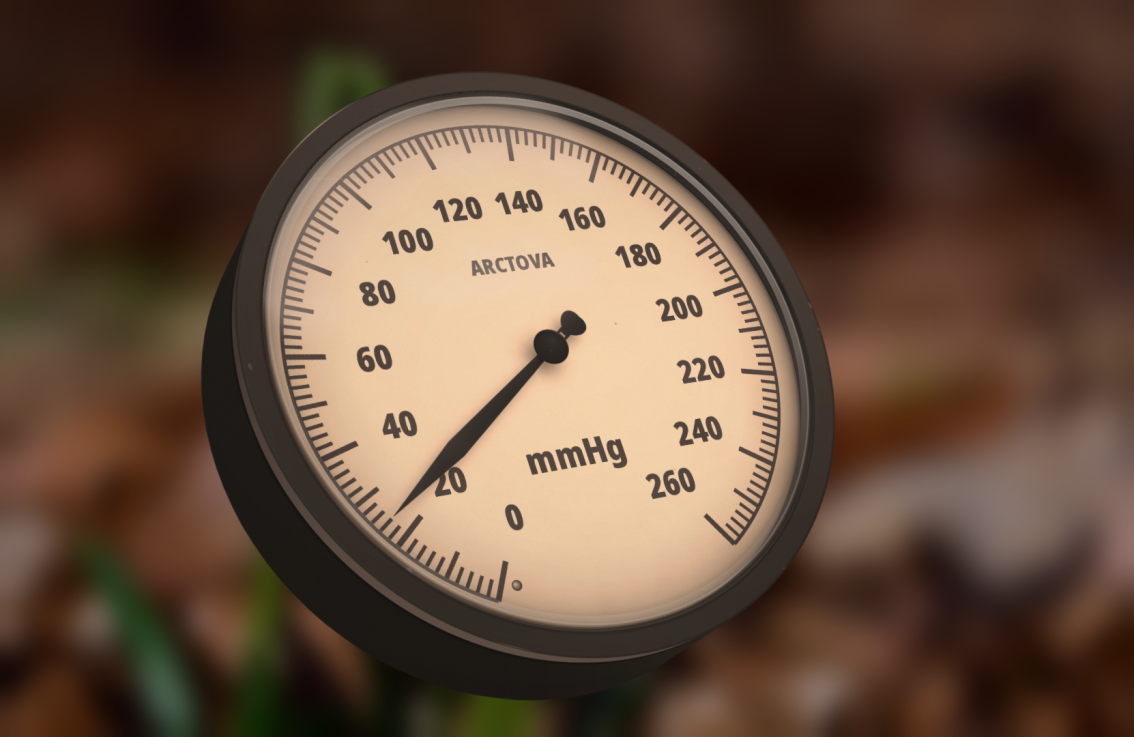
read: 24 mmHg
